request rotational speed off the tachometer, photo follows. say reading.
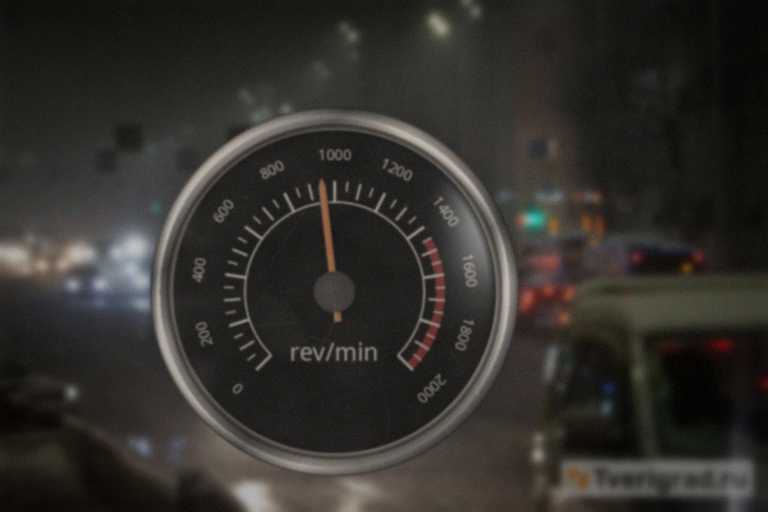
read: 950 rpm
